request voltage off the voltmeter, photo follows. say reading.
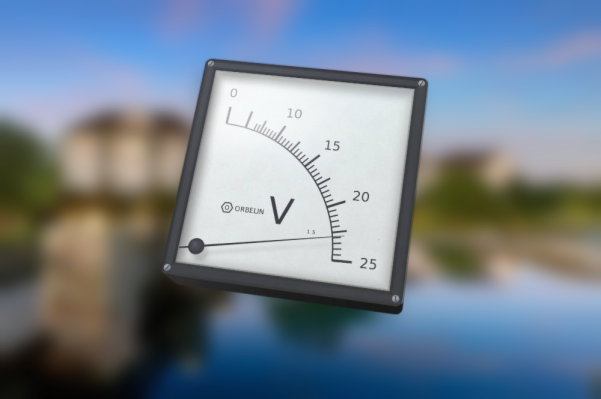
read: 23 V
